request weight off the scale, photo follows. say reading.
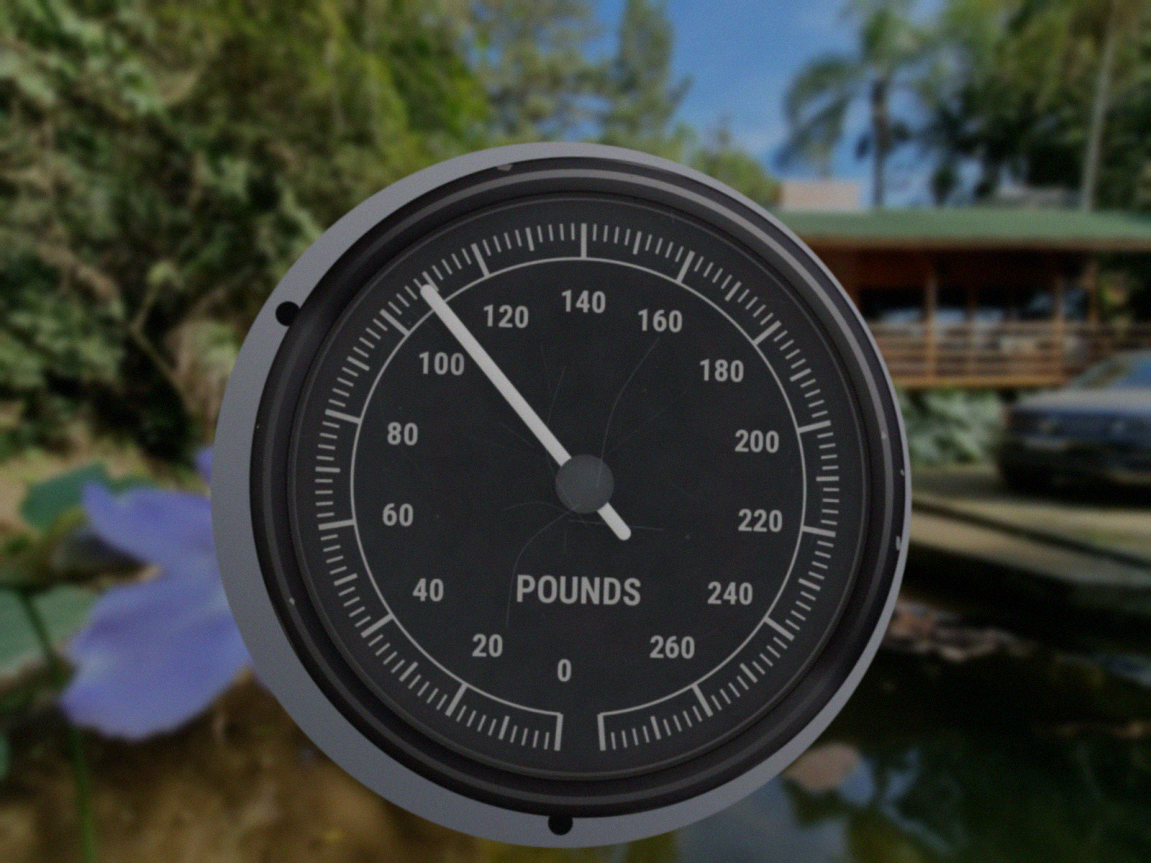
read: 108 lb
